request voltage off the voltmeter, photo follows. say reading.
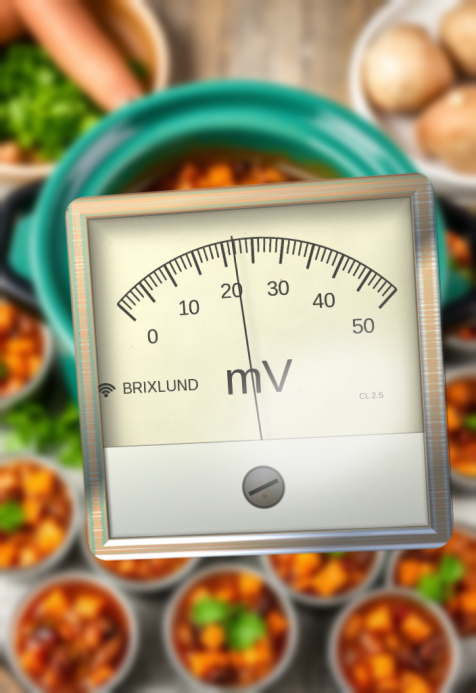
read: 22 mV
